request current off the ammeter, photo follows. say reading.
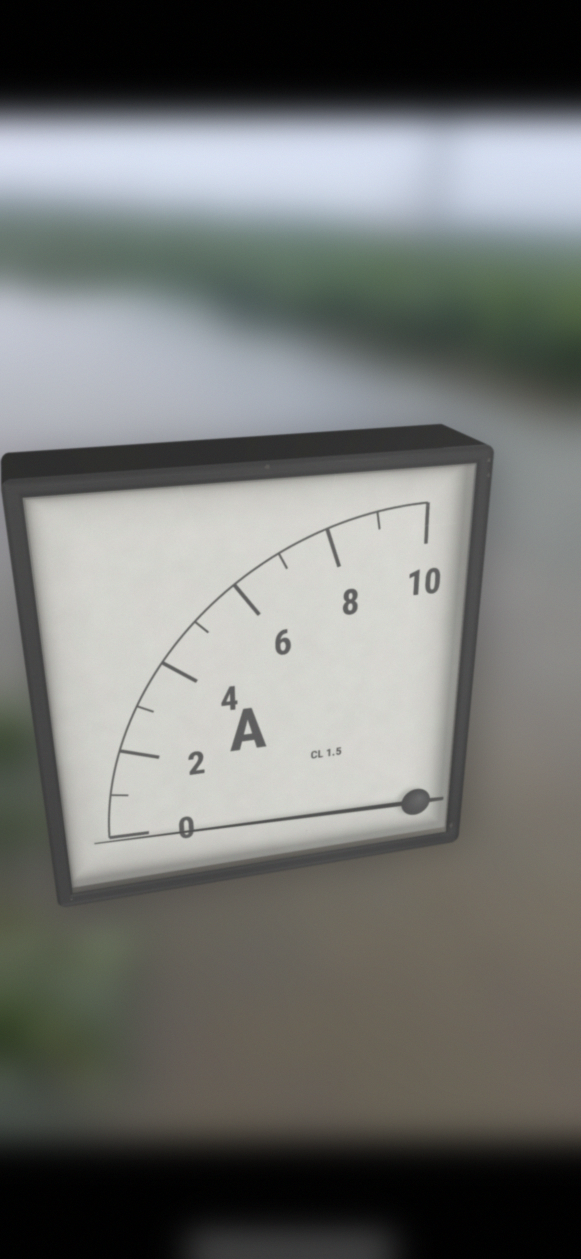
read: 0 A
